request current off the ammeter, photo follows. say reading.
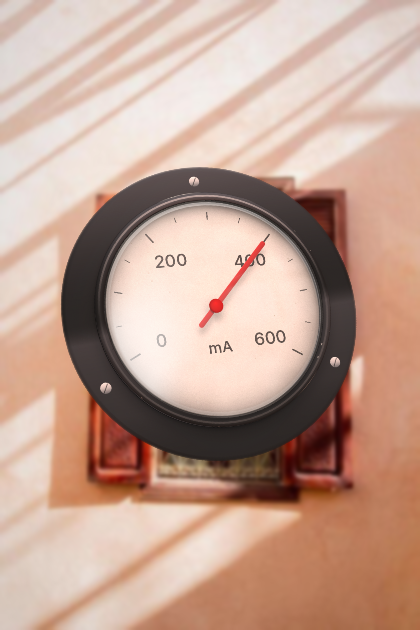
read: 400 mA
